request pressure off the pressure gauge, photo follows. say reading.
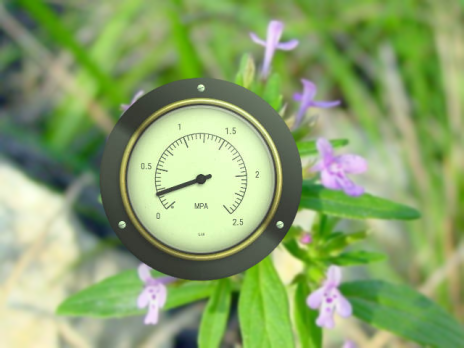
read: 0.2 MPa
